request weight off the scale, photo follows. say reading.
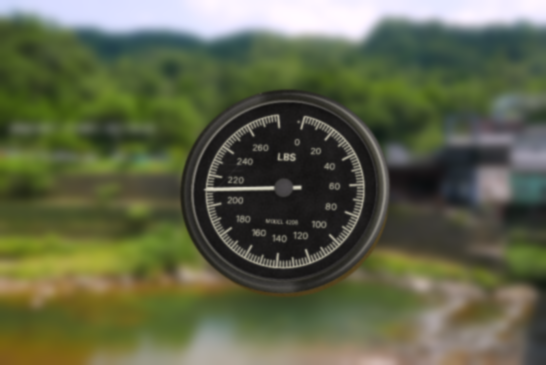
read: 210 lb
